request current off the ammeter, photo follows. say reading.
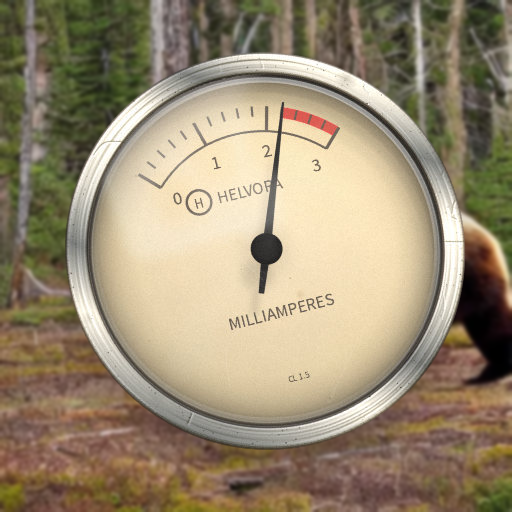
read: 2.2 mA
